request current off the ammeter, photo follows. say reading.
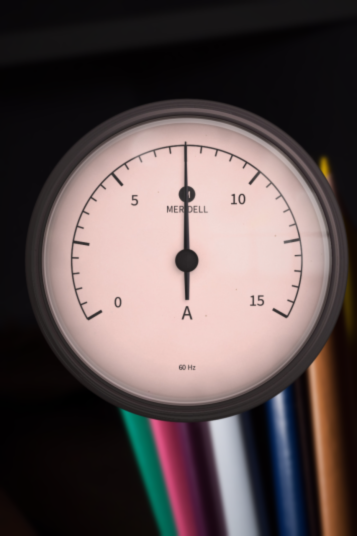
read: 7.5 A
